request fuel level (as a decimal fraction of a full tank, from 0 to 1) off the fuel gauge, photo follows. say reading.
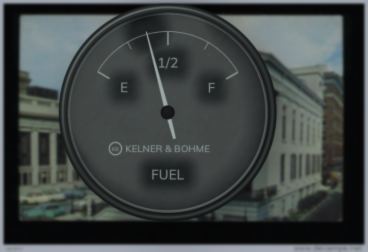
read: 0.375
